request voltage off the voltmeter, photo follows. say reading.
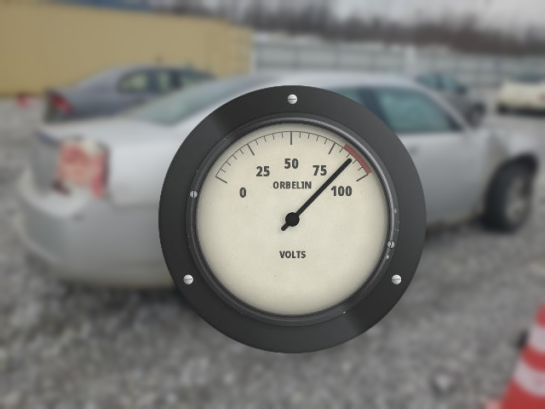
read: 87.5 V
